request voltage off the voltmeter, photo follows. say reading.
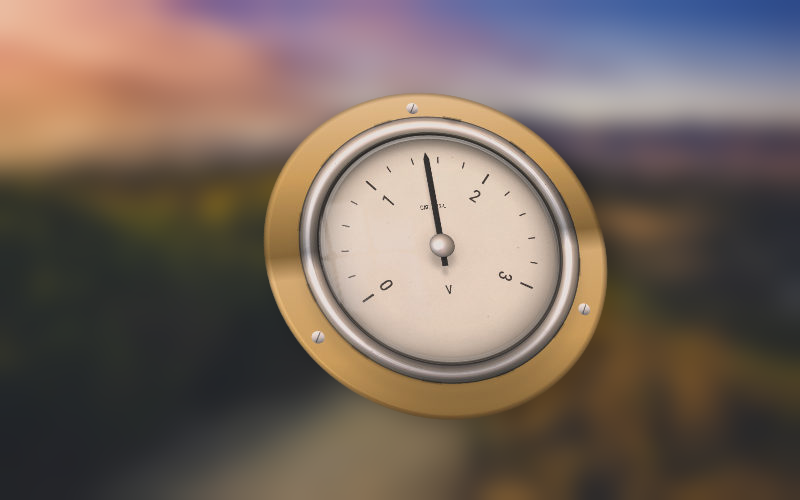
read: 1.5 V
